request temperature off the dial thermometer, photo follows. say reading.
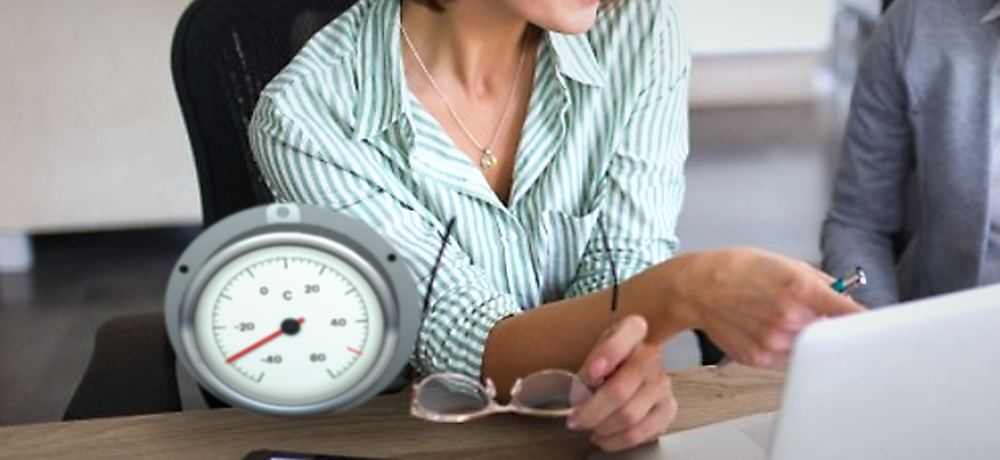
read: -30 °C
